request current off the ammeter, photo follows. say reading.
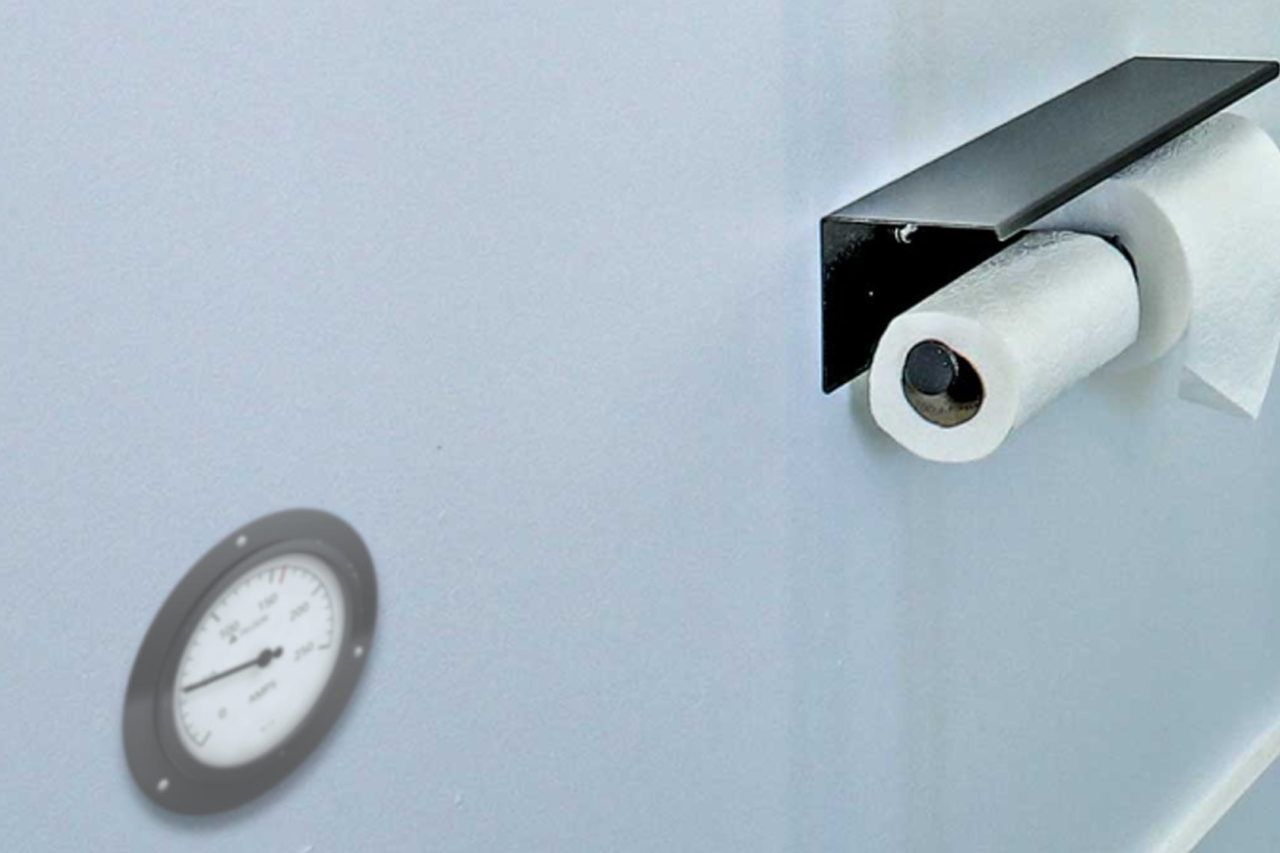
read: 50 A
